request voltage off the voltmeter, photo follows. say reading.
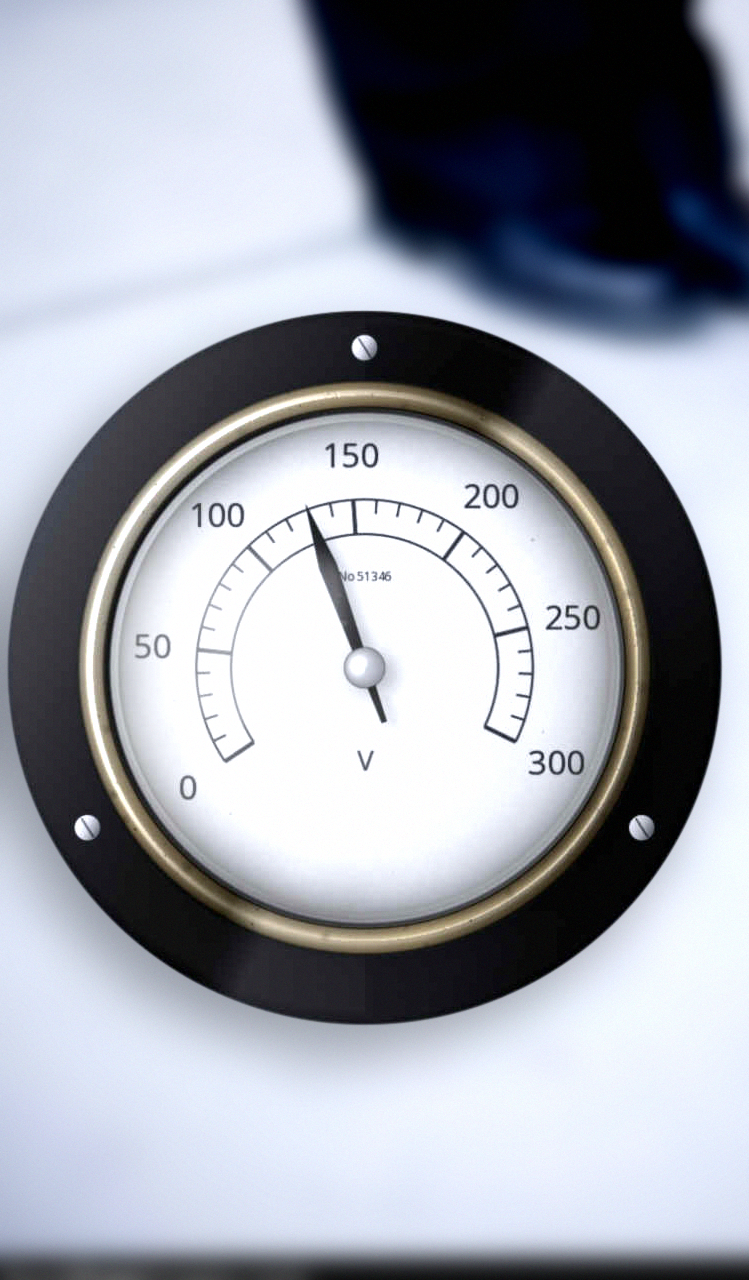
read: 130 V
